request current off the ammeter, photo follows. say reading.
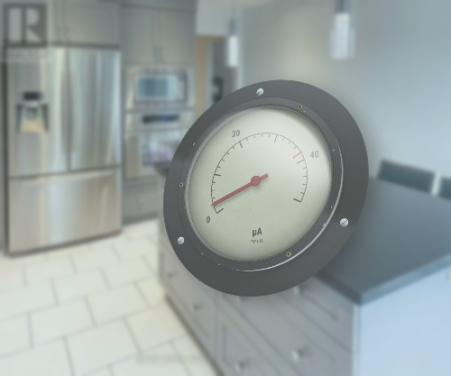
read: 2 µA
